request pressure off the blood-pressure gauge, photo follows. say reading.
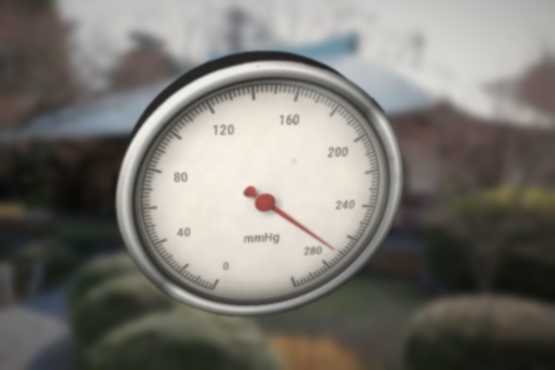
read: 270 mmHg
